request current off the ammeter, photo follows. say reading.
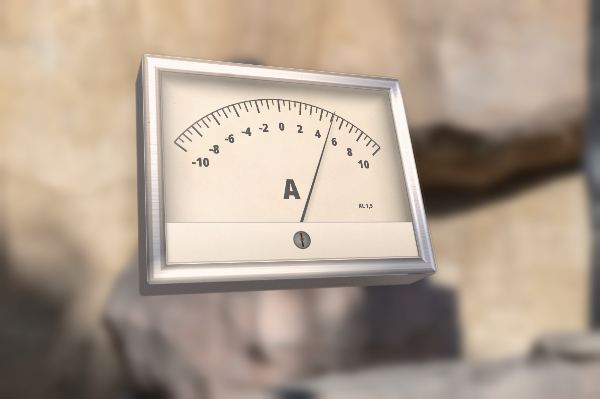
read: 5 A
